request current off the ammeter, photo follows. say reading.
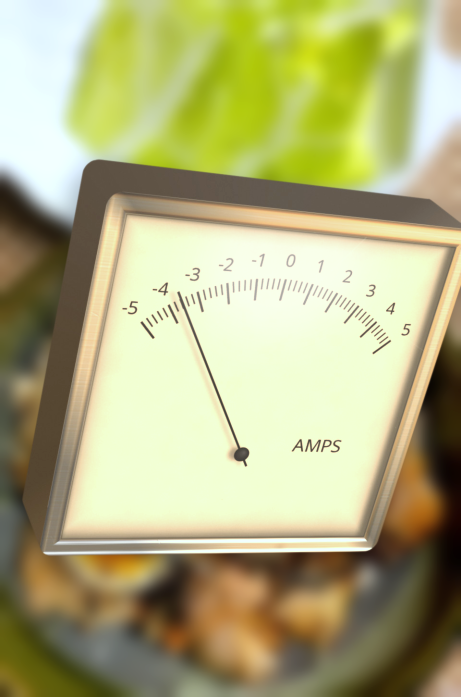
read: -3.6 A
